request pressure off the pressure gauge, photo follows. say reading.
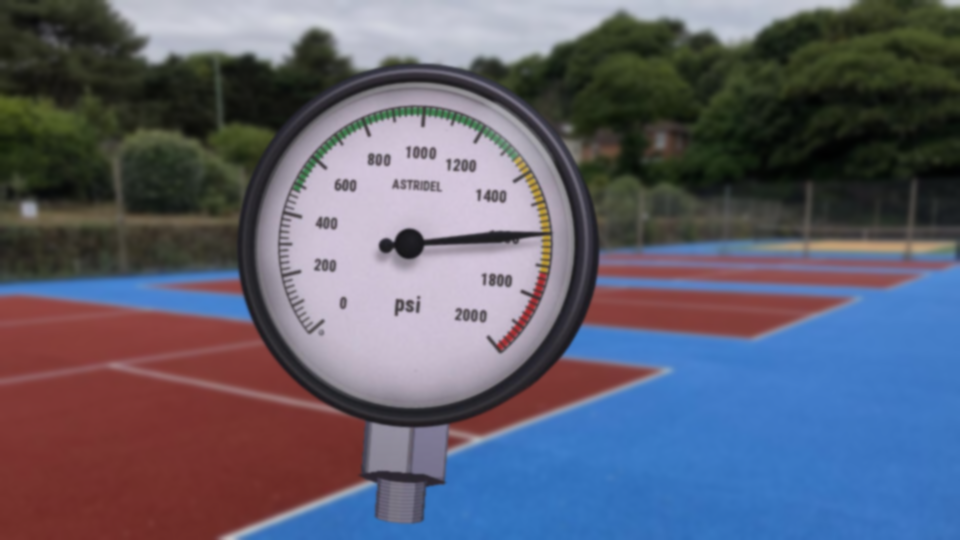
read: 1600 psi
